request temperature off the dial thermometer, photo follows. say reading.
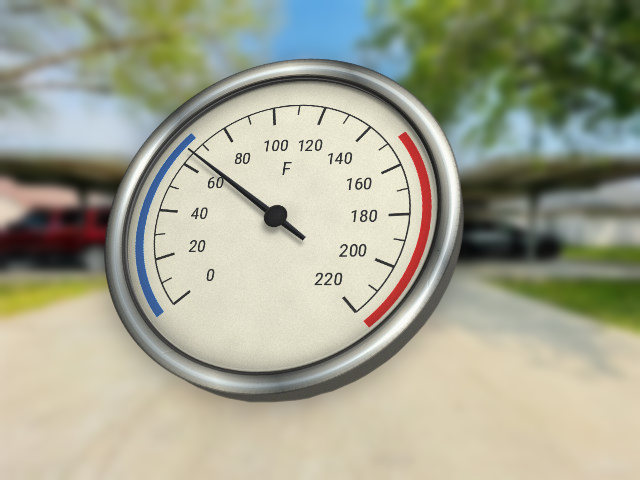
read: 65 °F
